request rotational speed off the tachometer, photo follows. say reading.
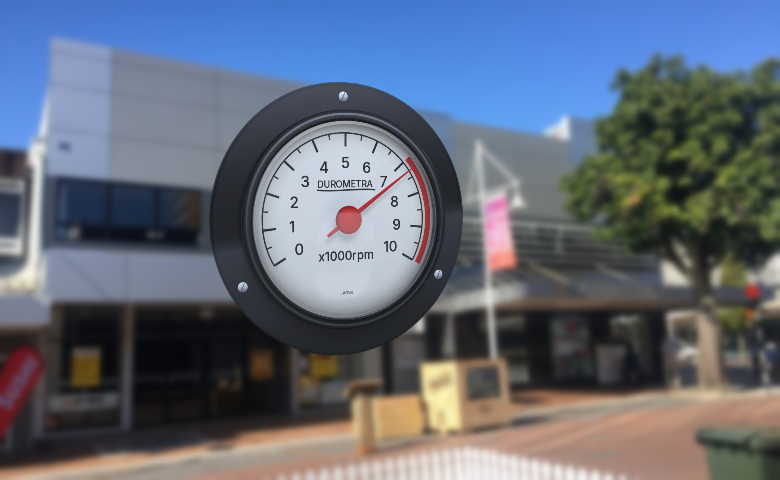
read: 7250 rpm
